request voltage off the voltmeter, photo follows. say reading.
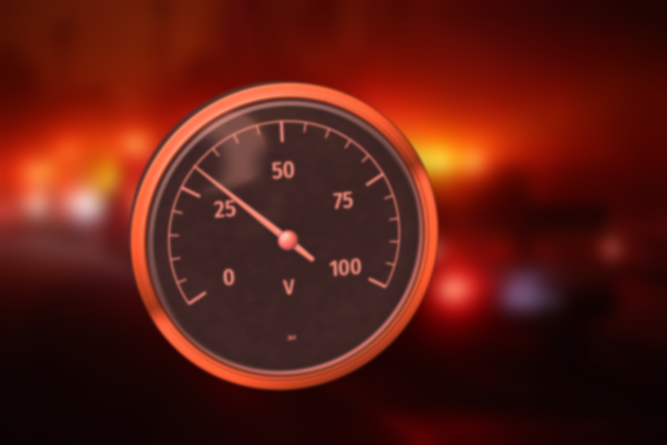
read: 30 V
